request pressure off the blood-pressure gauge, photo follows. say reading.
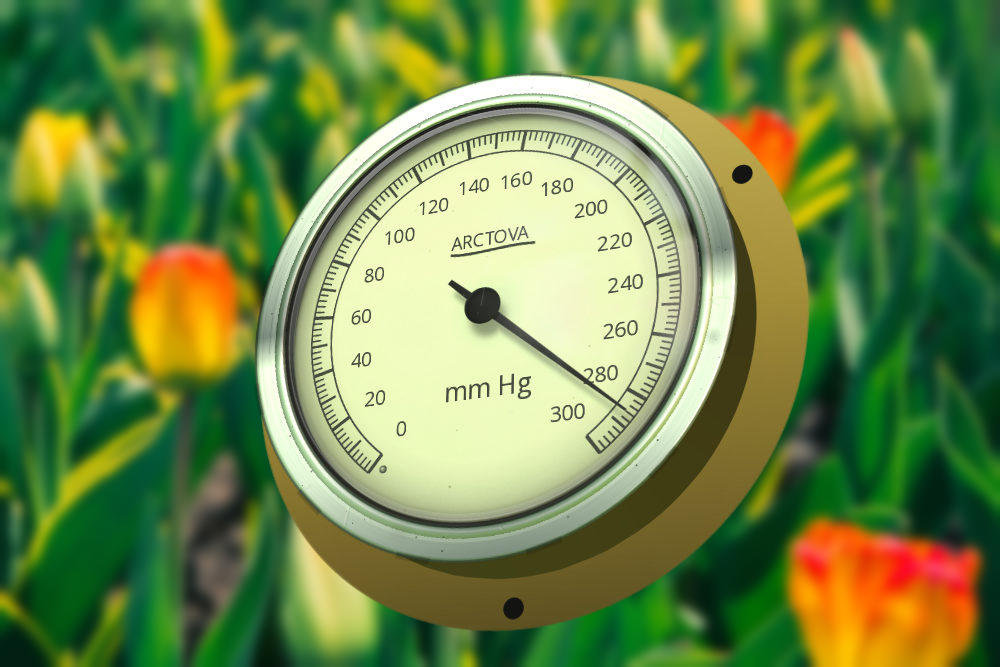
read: 286 mmHg
